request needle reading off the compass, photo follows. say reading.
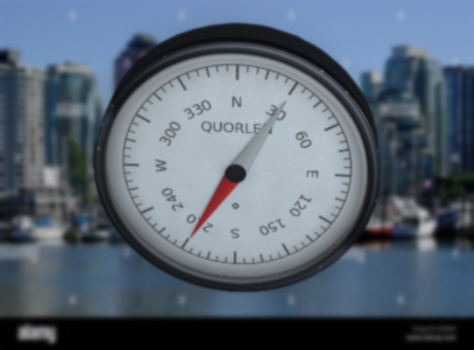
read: 210 °
